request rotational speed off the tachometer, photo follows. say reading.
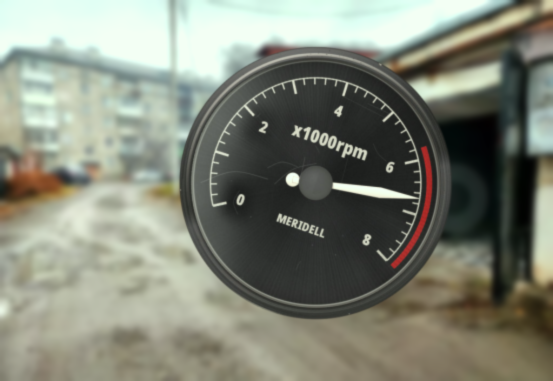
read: 6700 rpm
